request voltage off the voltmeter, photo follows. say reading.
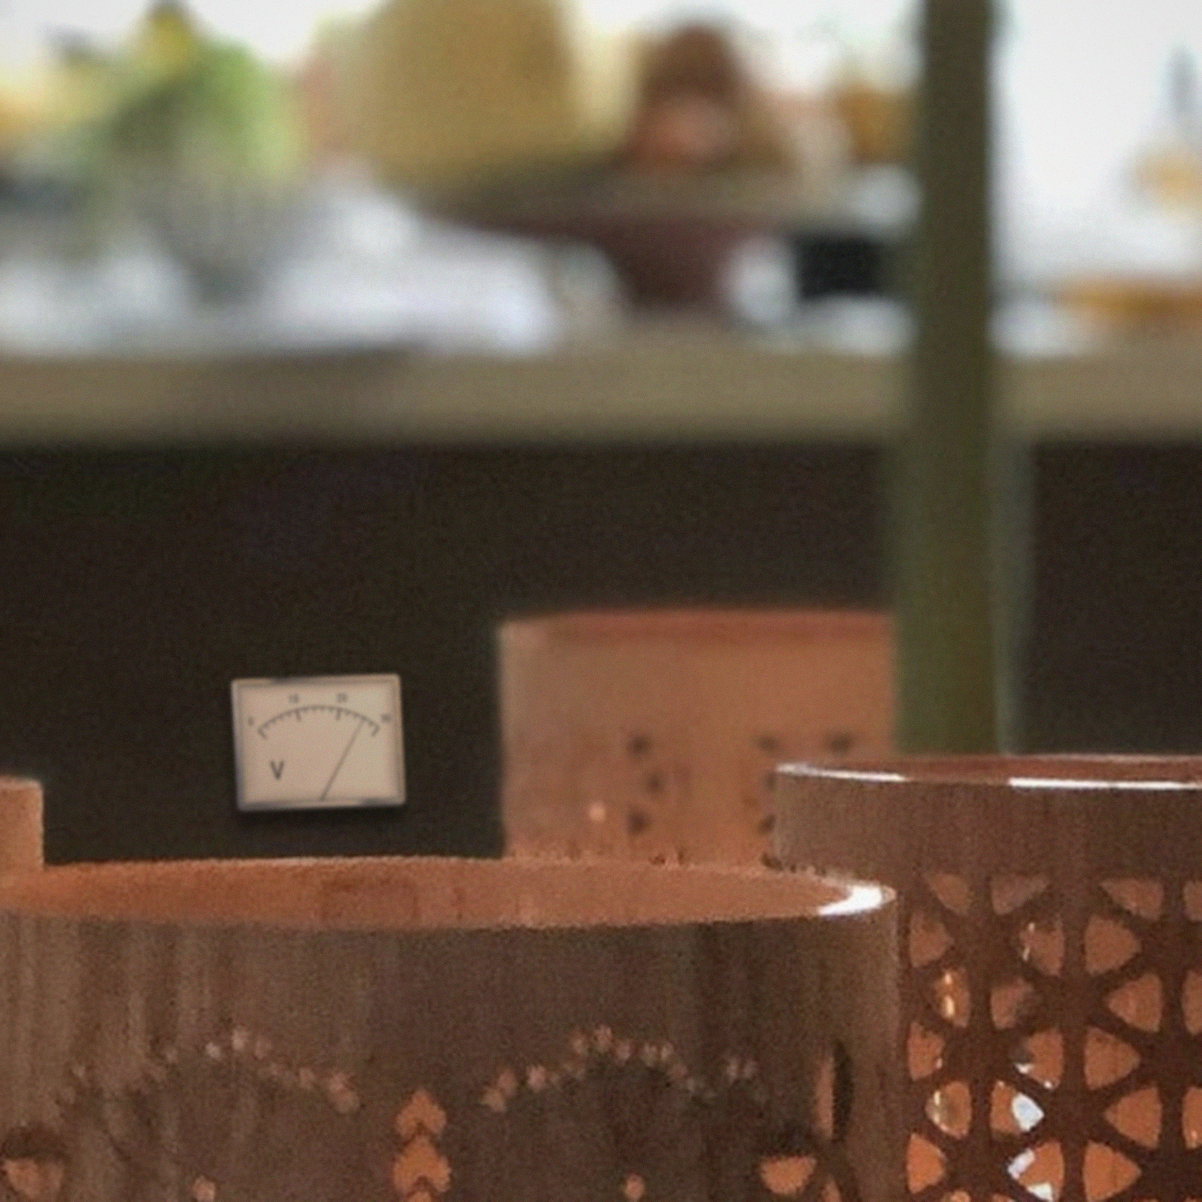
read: 26 V
